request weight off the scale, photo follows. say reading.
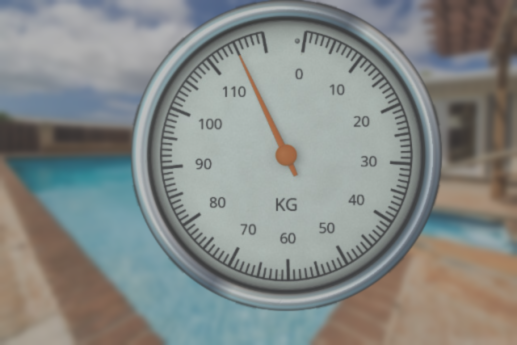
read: 115 kg
